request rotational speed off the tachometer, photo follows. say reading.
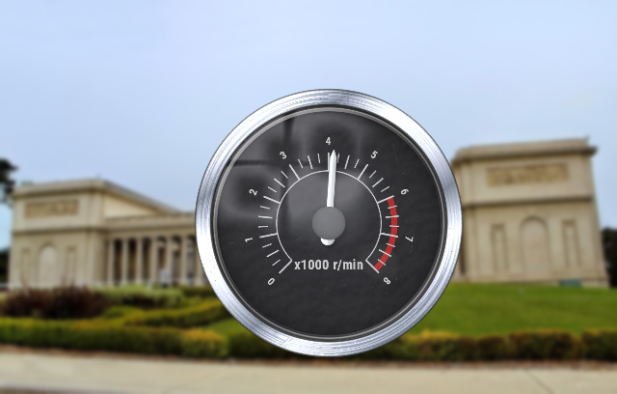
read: 4125 rpm
